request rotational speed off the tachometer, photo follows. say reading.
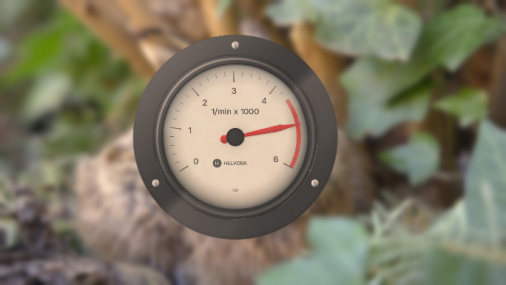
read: 5000 rpm
